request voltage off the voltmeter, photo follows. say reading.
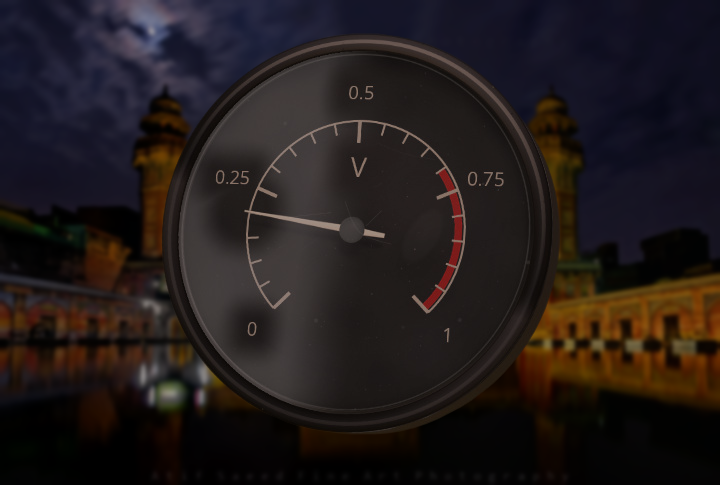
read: 0.2 V
